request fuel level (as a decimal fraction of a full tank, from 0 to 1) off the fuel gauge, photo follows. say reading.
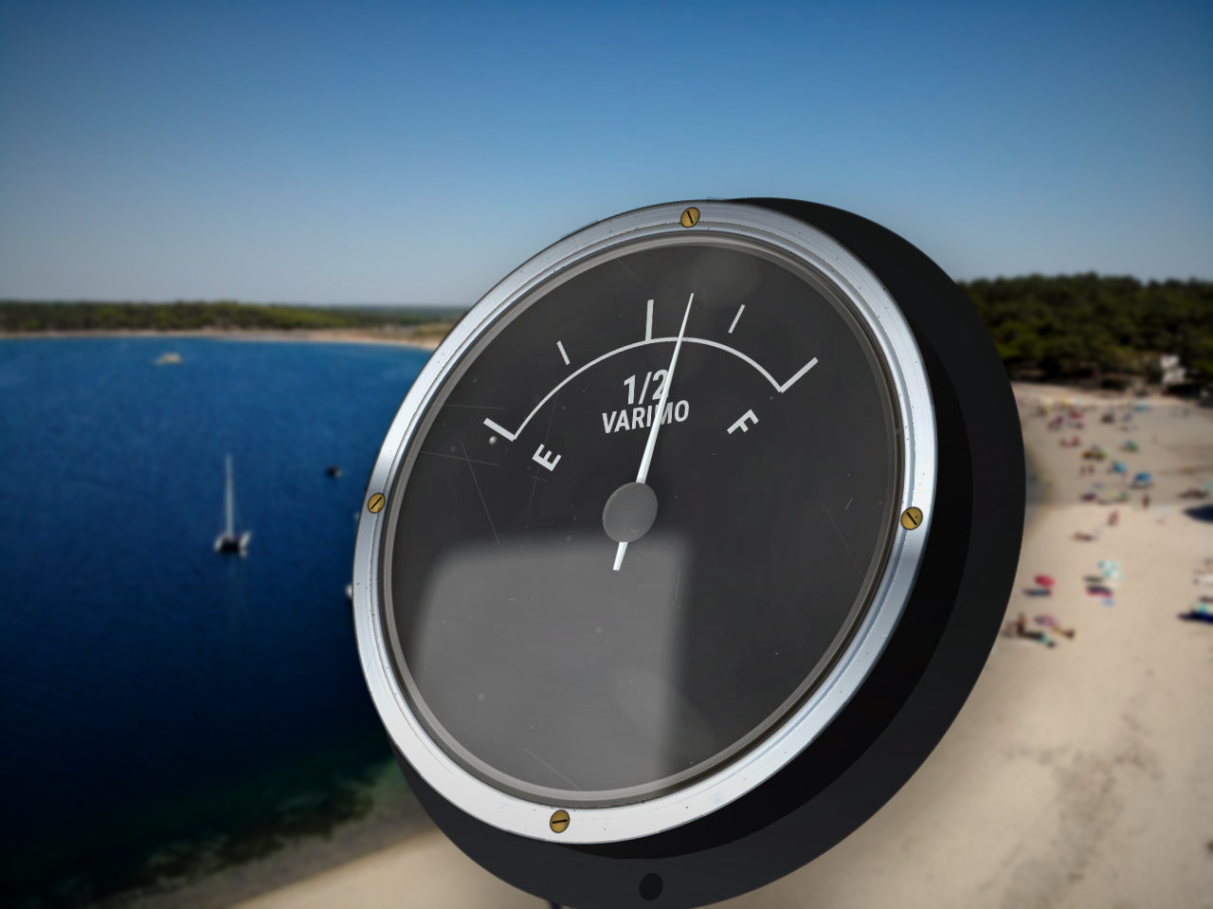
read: 0.625
